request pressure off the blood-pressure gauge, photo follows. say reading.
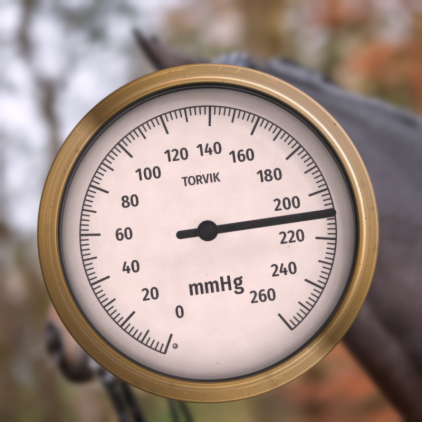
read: 210 mmHg
